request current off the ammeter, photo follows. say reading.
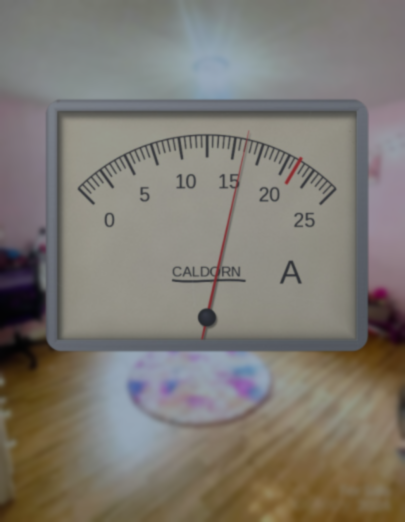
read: 16 A
